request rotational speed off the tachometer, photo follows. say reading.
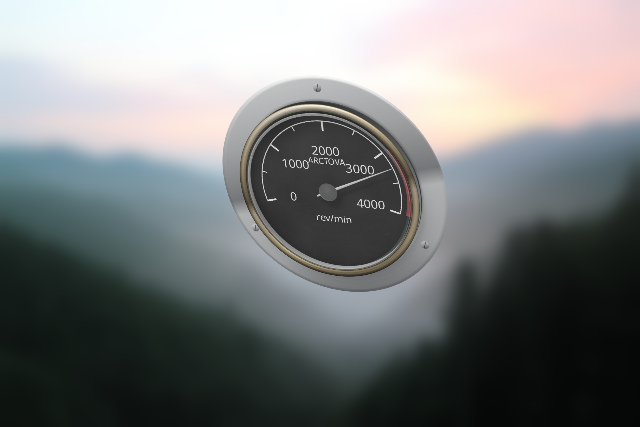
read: 3250 rpm
